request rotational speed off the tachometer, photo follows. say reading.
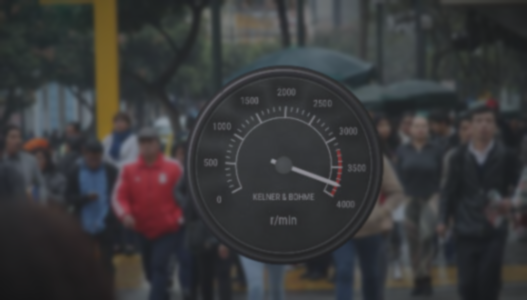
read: 3800 rpm
